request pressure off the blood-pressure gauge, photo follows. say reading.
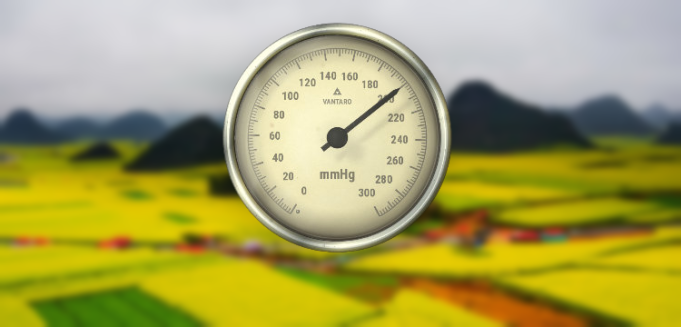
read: 200 mmHg
